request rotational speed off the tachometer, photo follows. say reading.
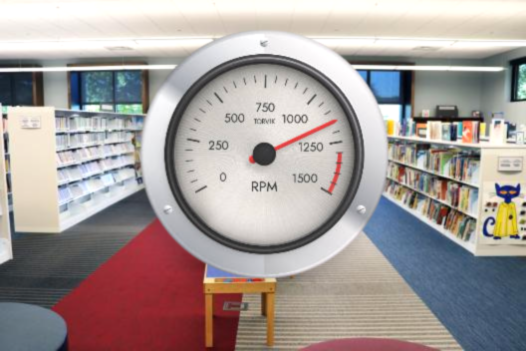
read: 1150 rpm
